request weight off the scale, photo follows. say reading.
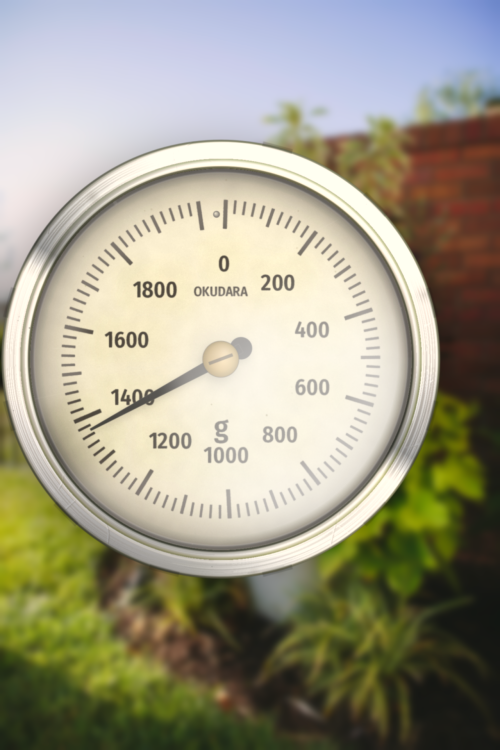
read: 1370 g
